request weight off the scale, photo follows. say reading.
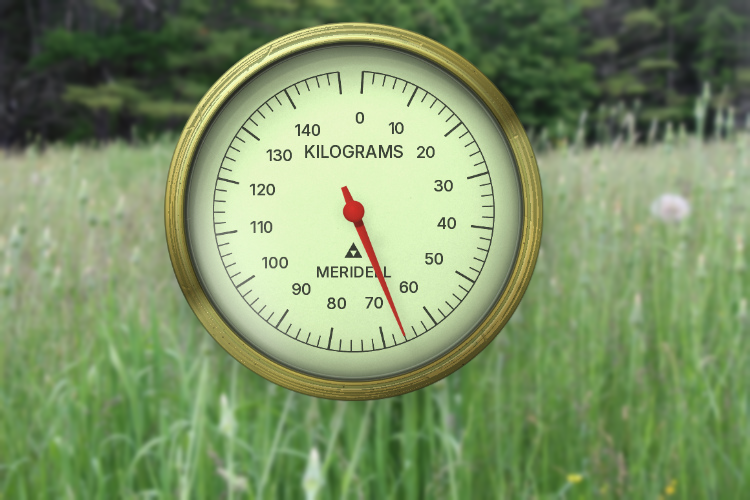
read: 66 kg
